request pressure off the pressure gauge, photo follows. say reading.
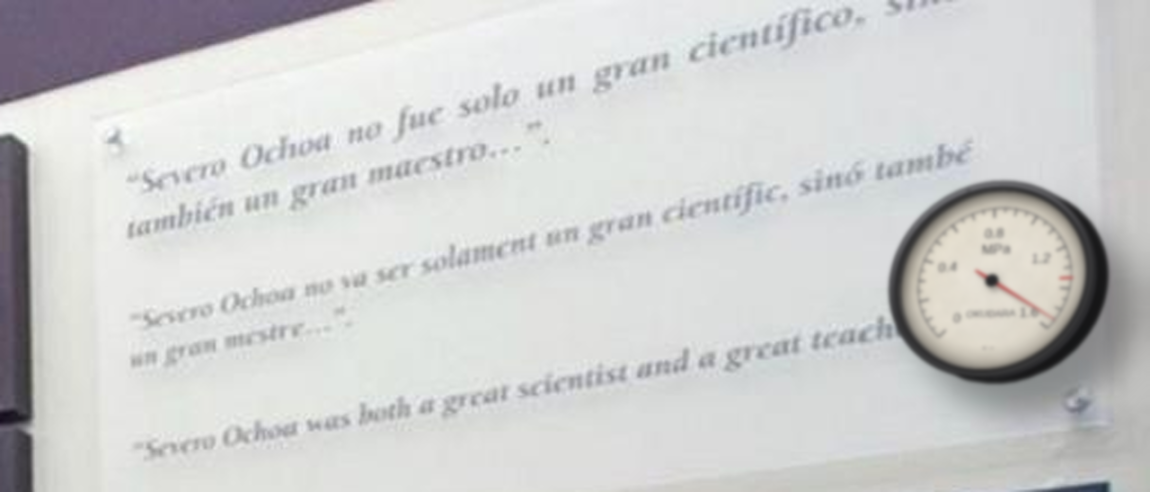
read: 1.55 MPa
